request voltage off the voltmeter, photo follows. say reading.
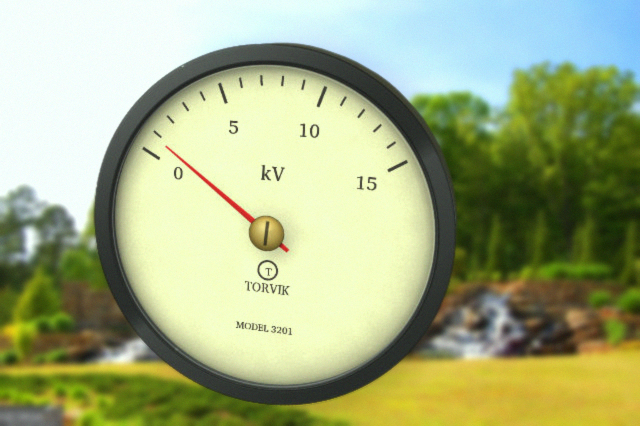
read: 1 kV
